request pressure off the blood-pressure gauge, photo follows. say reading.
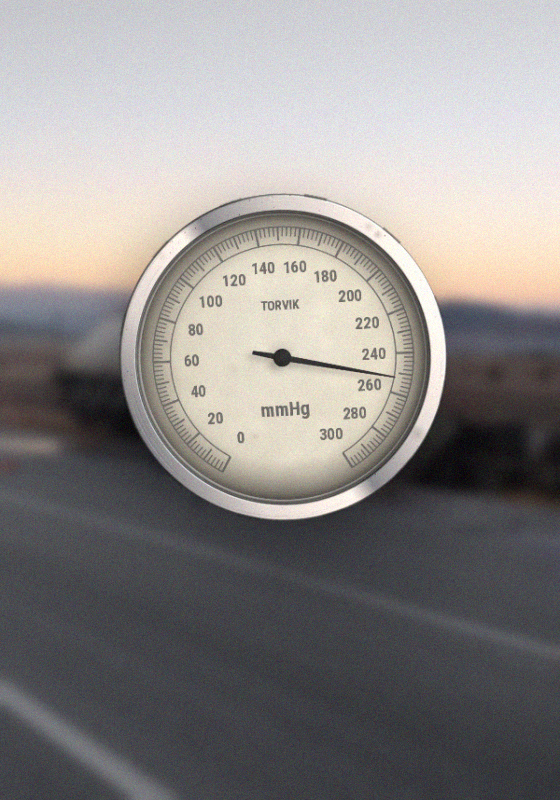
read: 252 mmHg
